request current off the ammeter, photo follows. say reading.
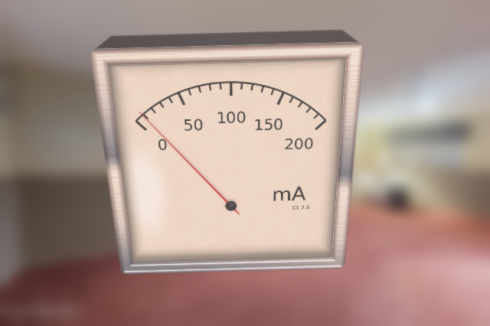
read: 10 mA
